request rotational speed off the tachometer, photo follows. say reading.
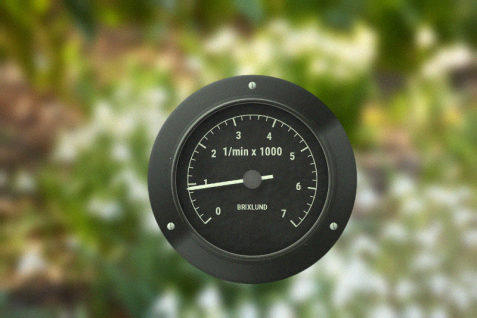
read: 900 rpm
